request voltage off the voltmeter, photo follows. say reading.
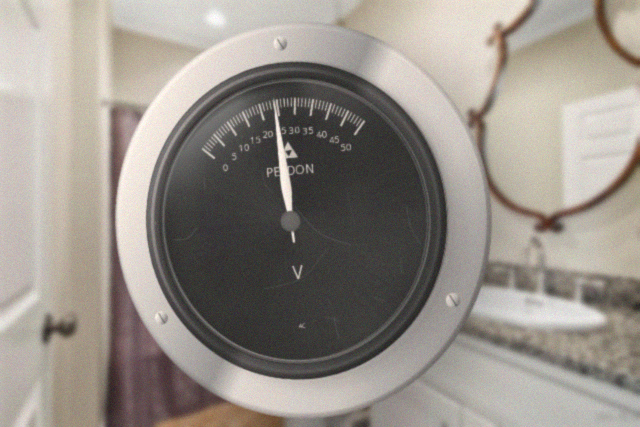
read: 25 V
